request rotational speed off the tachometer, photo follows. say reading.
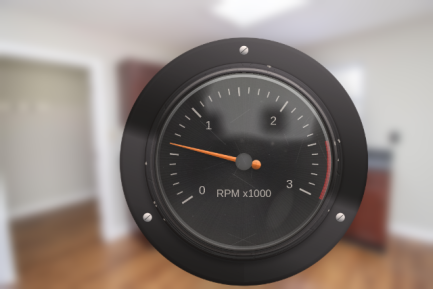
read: 600 rpm
